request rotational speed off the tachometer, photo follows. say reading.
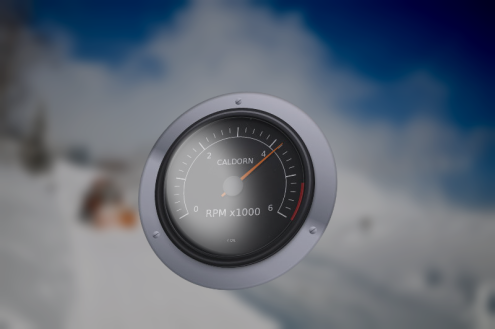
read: 4200 rpm
